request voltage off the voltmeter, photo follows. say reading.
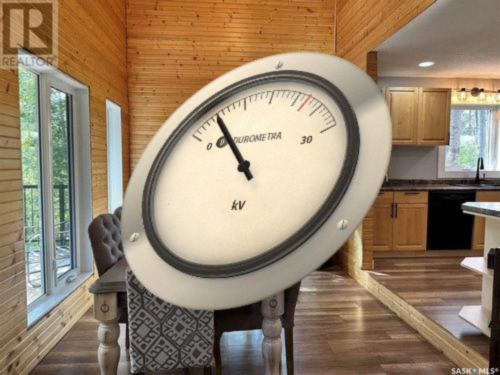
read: 5 kV
